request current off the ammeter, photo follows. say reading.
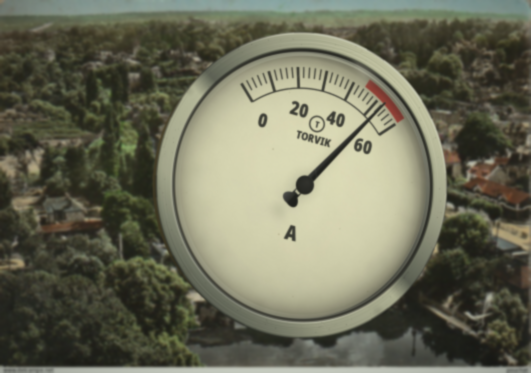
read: 52 A
